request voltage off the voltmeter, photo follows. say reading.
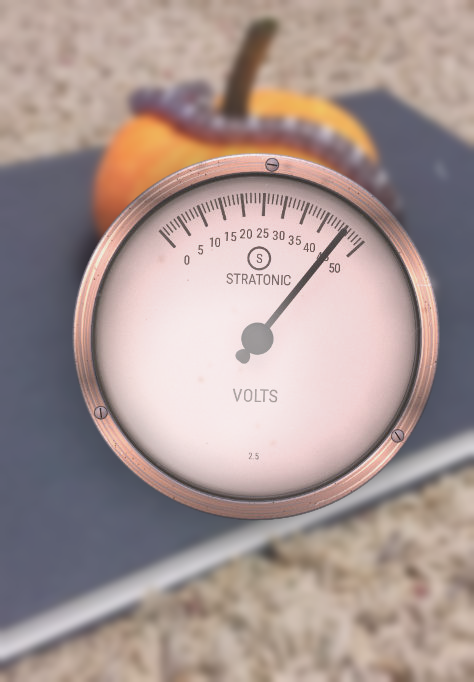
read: 45 V
